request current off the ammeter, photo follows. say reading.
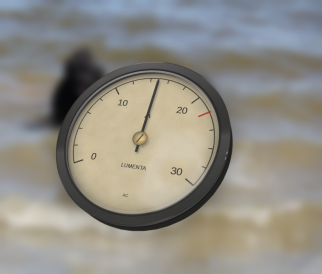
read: 15 A
